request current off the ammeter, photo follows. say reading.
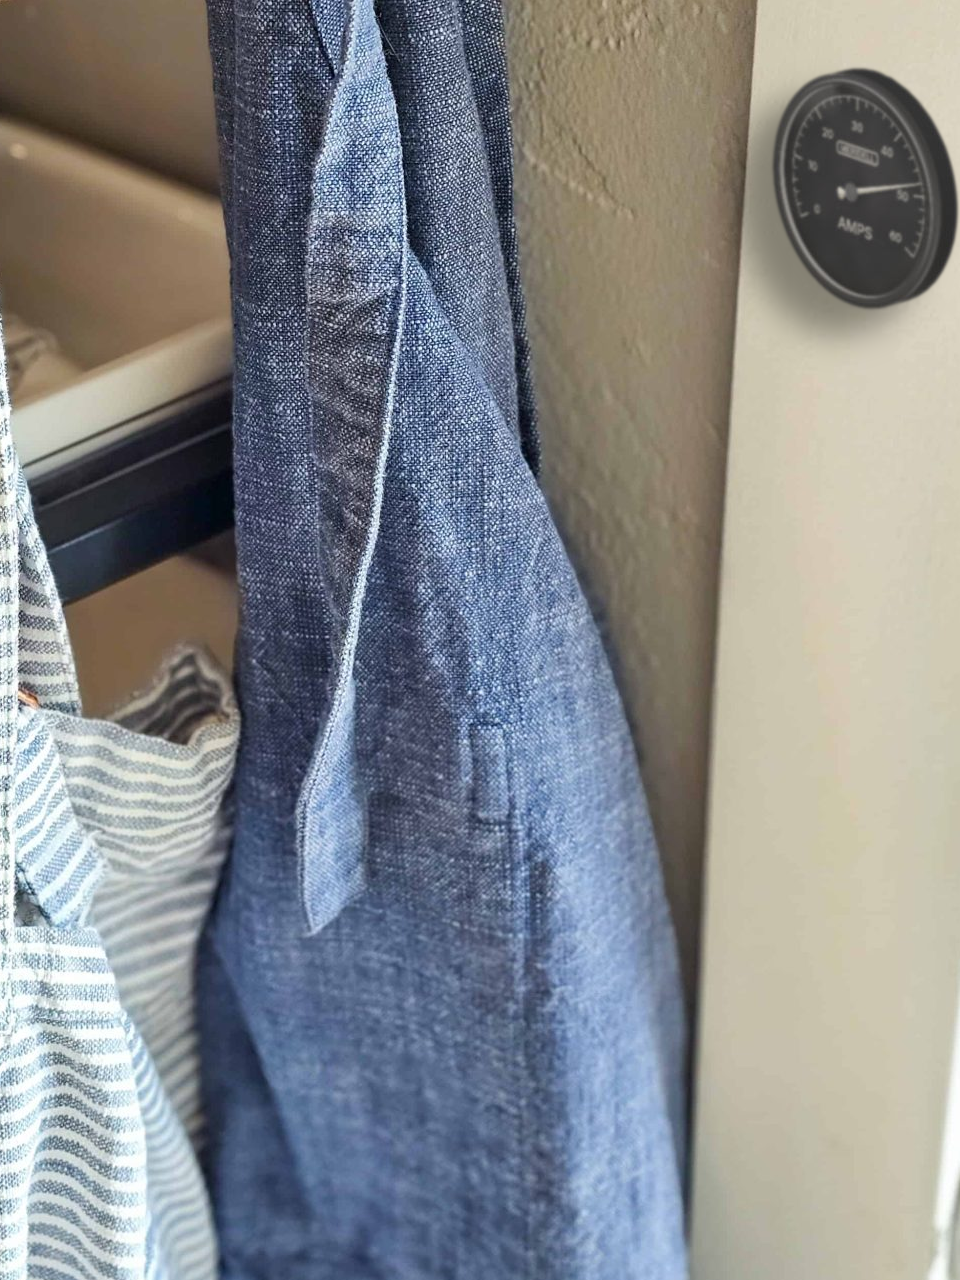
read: 48 A
